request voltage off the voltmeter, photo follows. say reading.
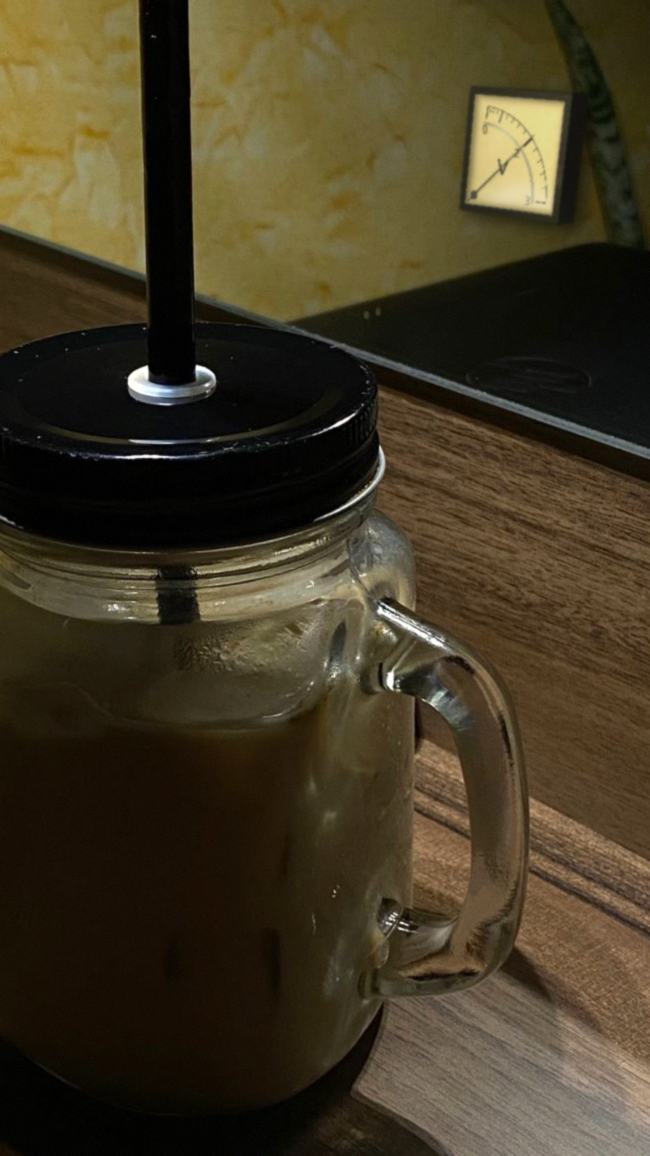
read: 2 V
